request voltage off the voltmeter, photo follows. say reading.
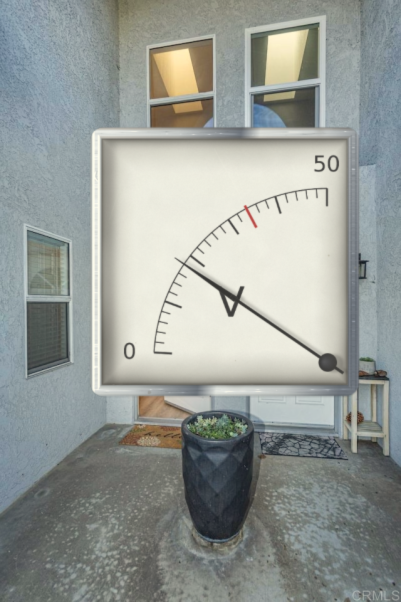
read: 18 V
